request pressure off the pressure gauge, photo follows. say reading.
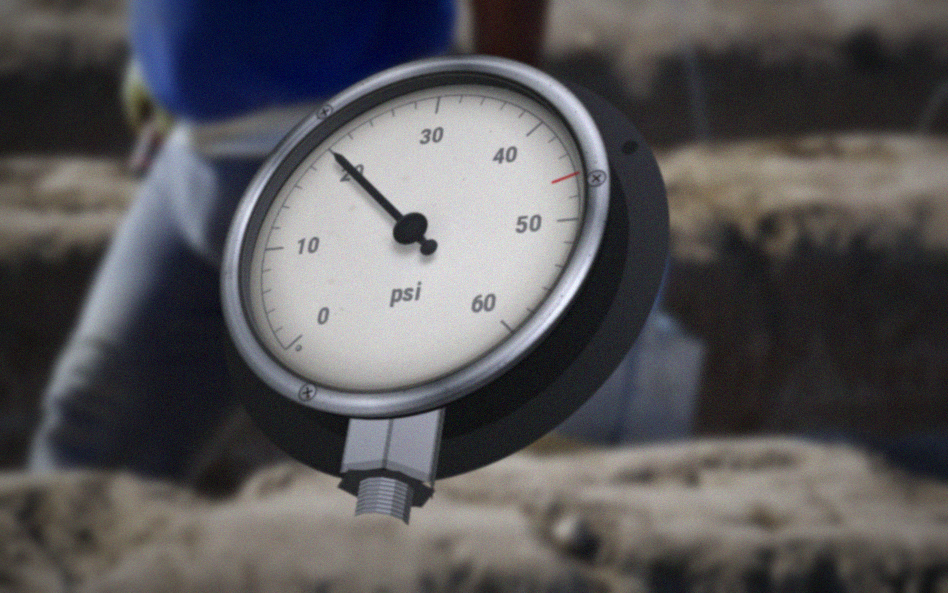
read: 20 psi
